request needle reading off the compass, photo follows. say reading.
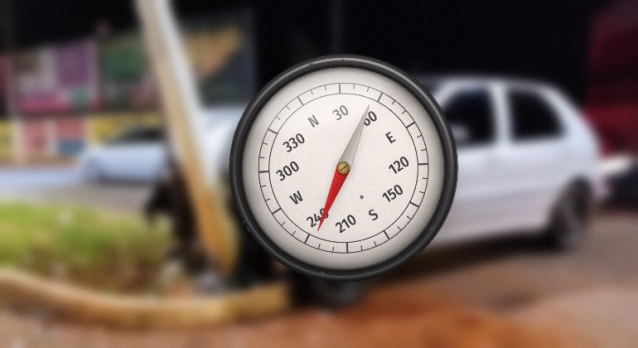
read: 235 °
